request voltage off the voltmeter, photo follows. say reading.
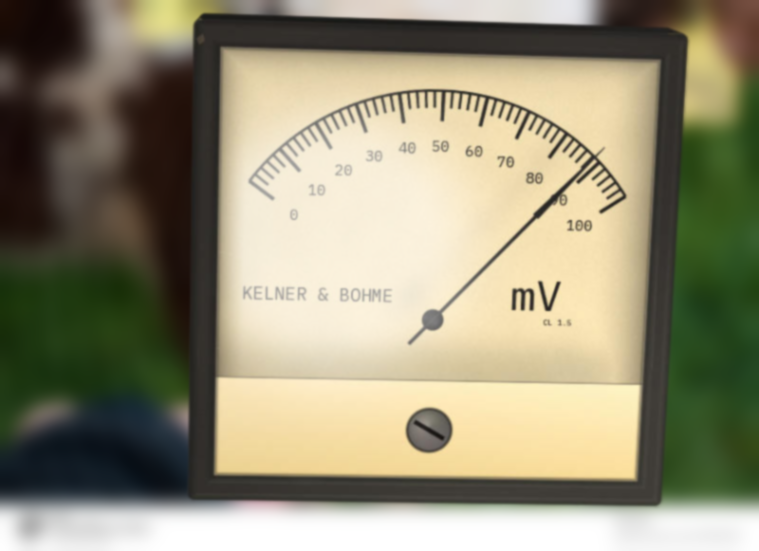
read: 88 mV
